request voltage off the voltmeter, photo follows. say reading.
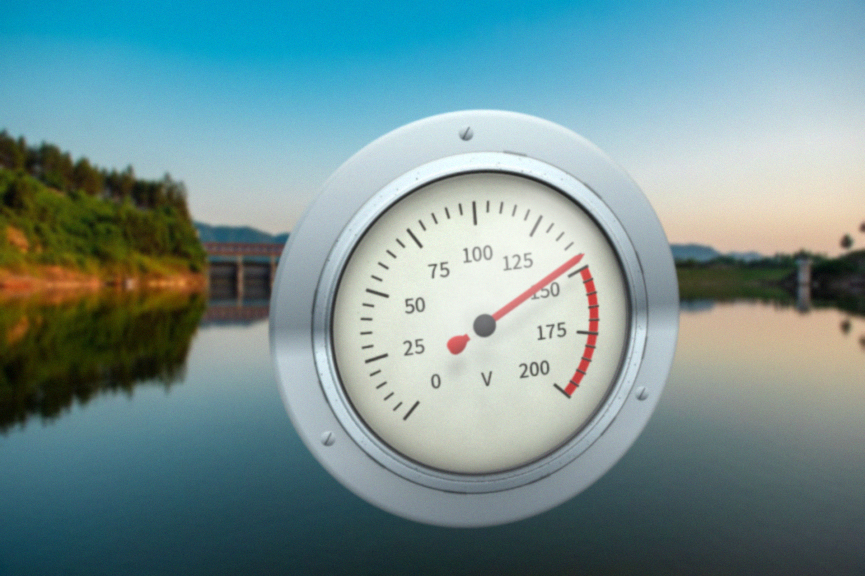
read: 145 V
